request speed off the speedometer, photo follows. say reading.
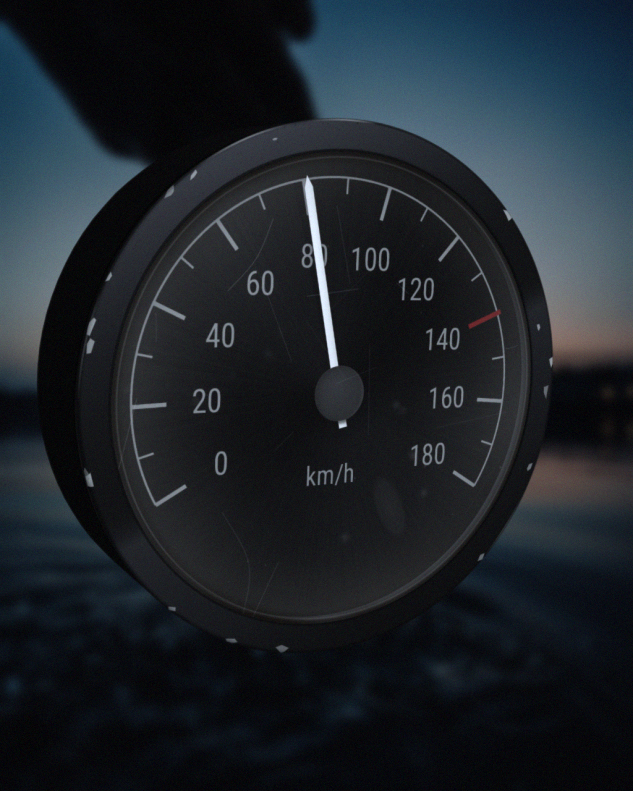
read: 80 km/h
